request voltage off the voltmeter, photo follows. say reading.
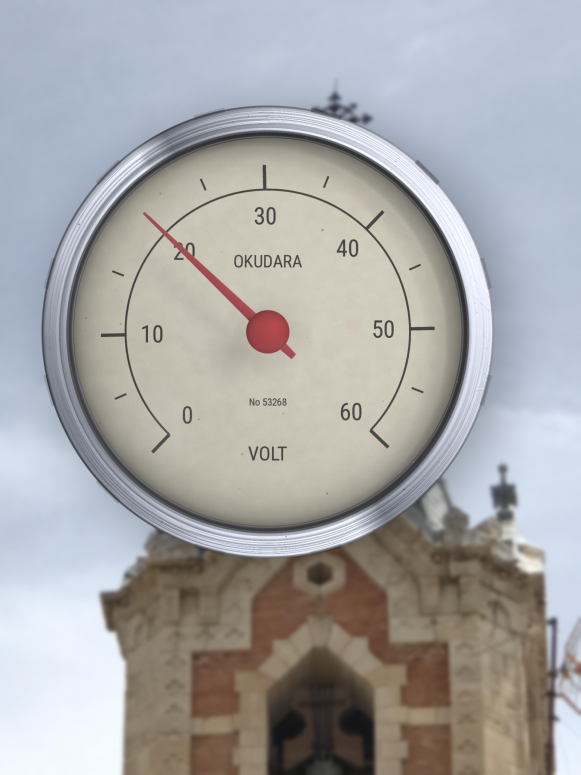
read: 20 V
